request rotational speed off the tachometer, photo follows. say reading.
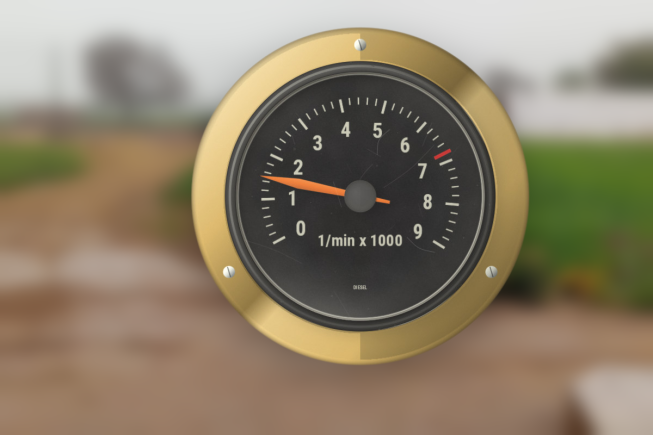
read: 1500 rpm
